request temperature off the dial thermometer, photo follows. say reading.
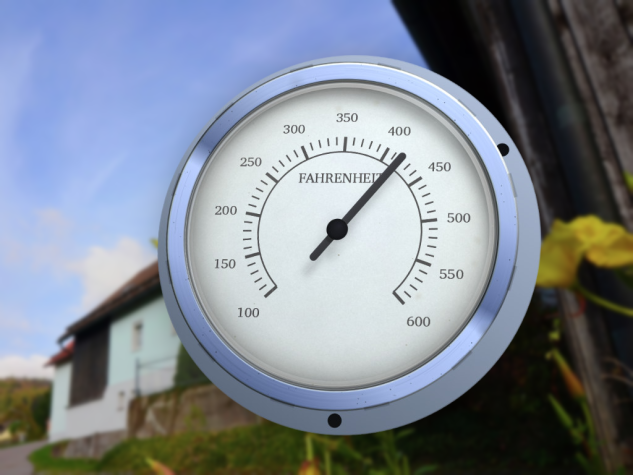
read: 420 °F
